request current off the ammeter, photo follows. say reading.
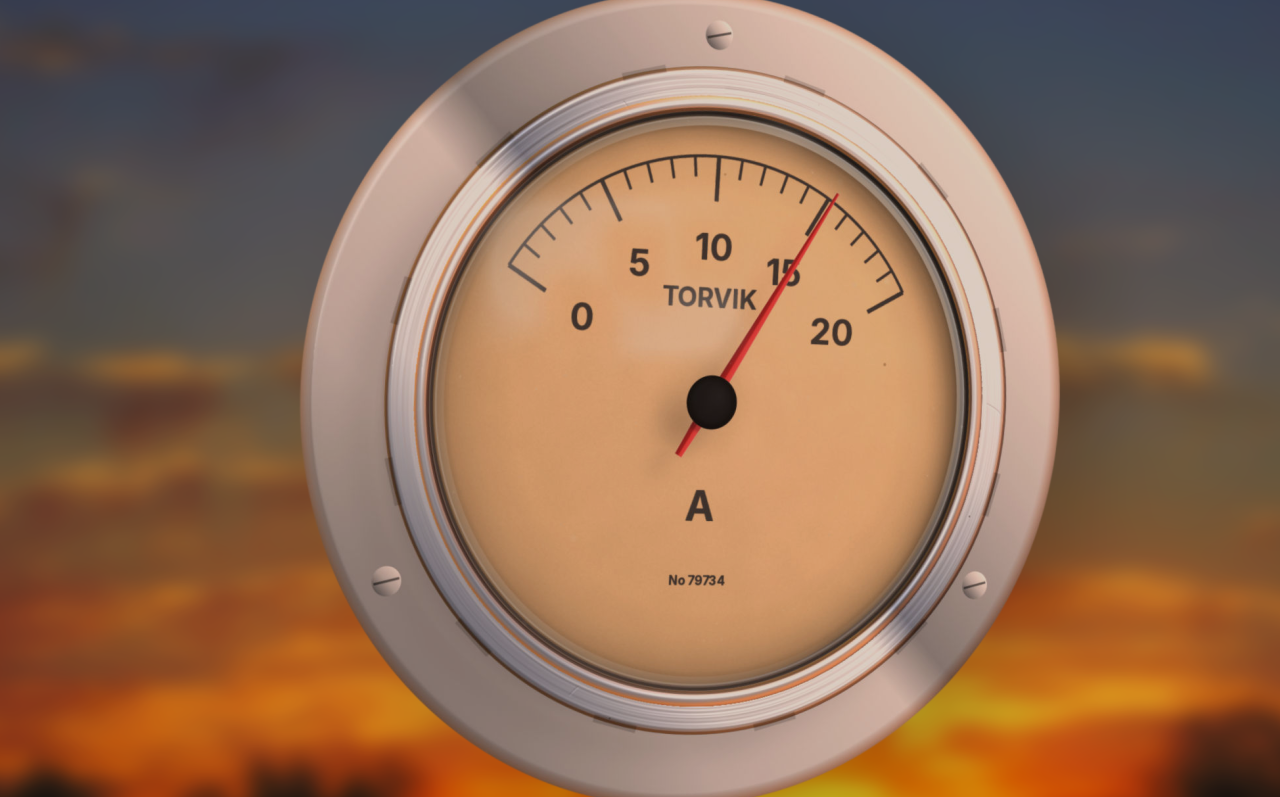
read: 15 A
